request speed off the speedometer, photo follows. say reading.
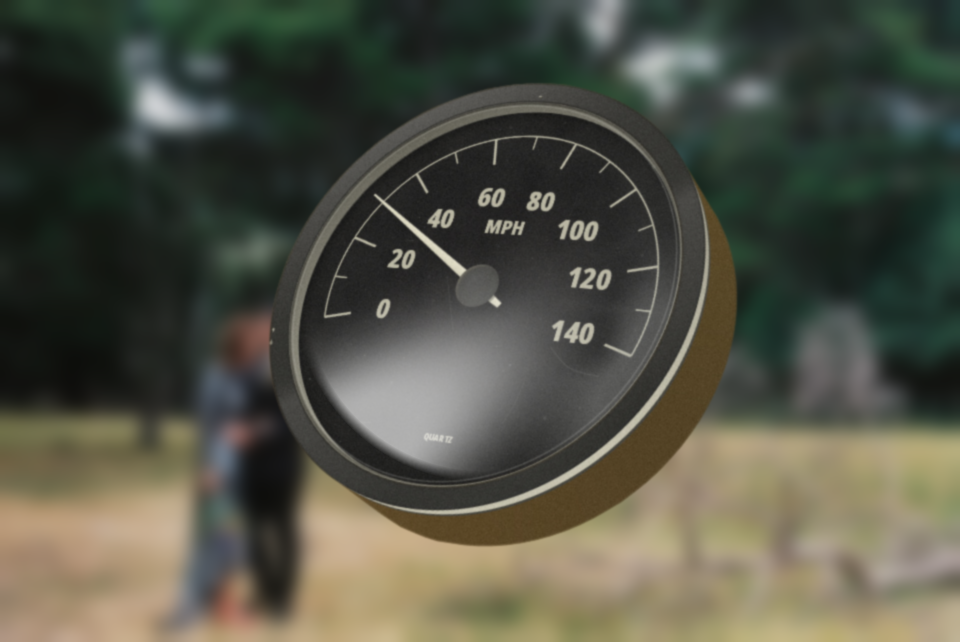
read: 30 mph
